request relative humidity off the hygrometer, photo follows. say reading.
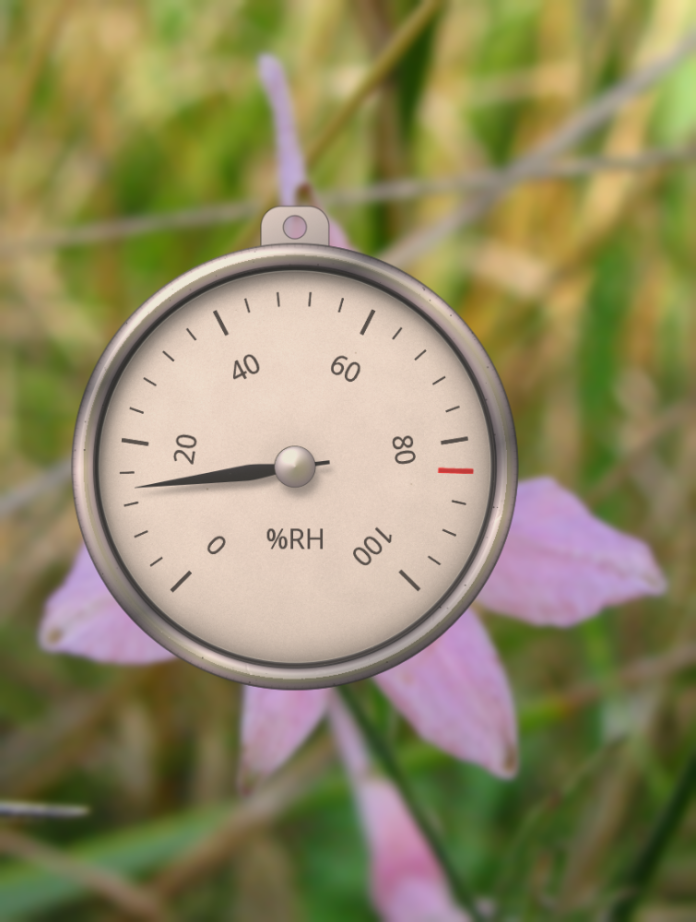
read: 14 %
